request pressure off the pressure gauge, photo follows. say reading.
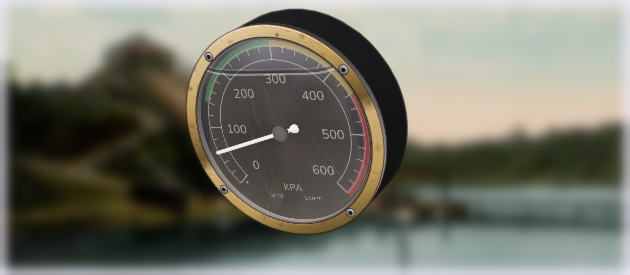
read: 60 kPa
